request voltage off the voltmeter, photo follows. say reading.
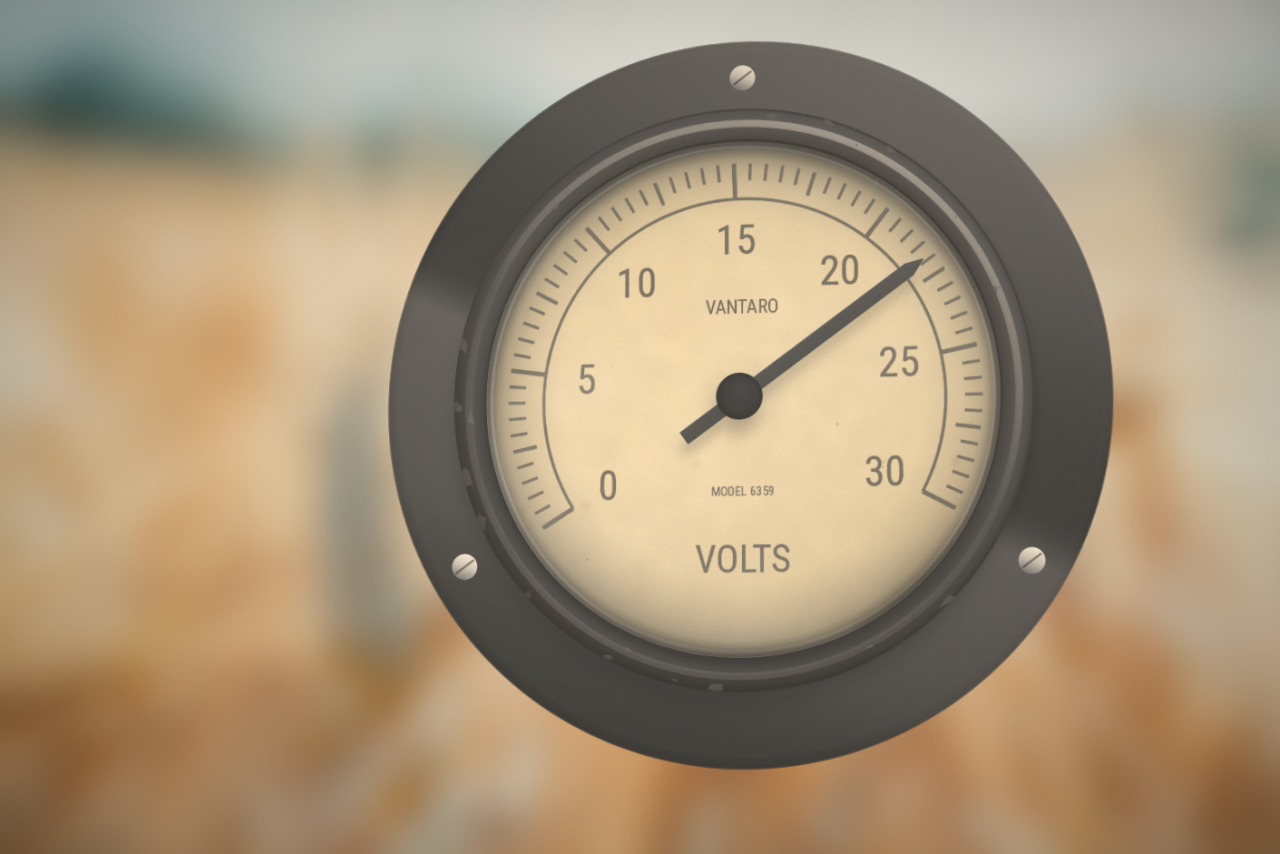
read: 22 V
